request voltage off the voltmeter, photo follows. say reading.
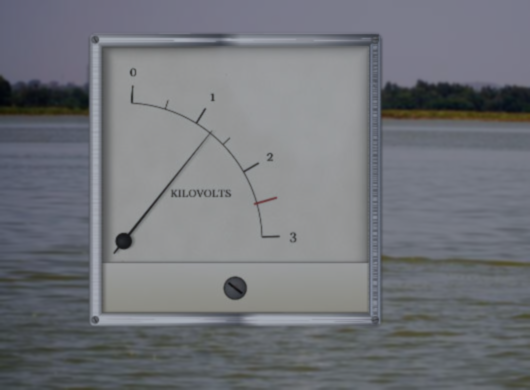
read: 1.25 kV
